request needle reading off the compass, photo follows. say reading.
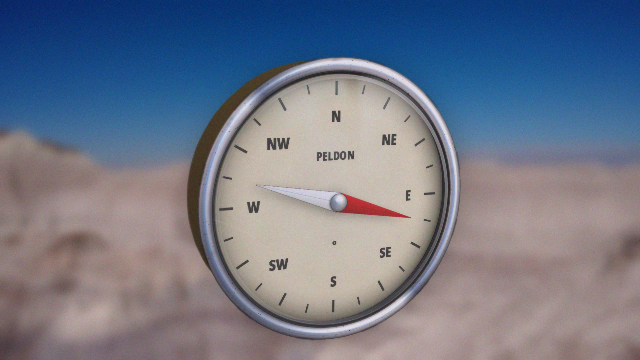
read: 105 °
